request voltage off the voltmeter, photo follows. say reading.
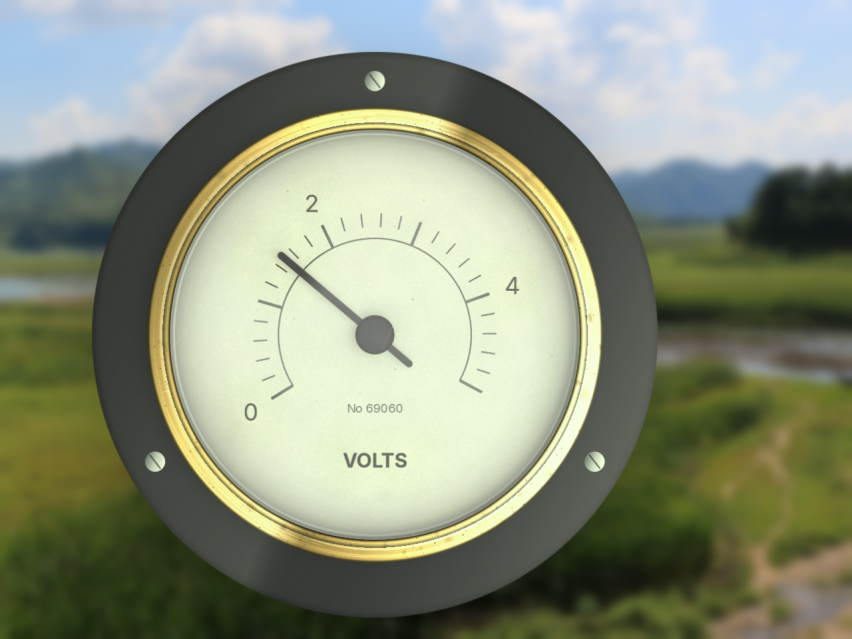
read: 1.5 V
